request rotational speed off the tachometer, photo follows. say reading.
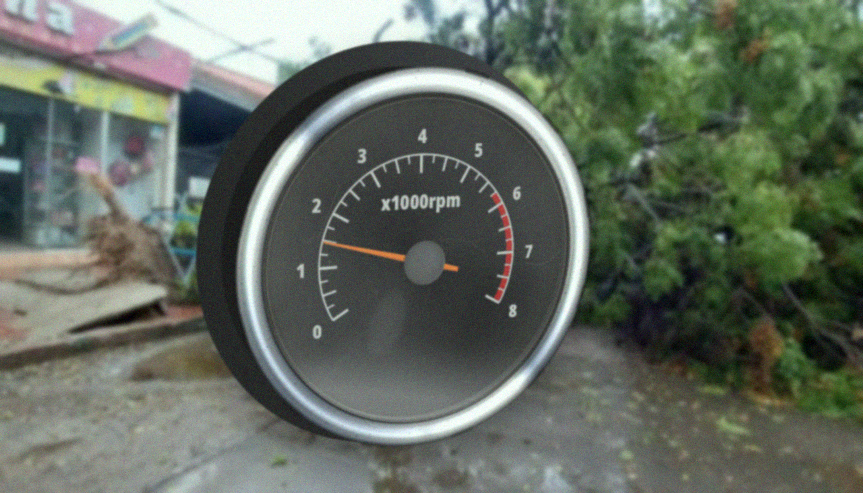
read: 1500 rpm
